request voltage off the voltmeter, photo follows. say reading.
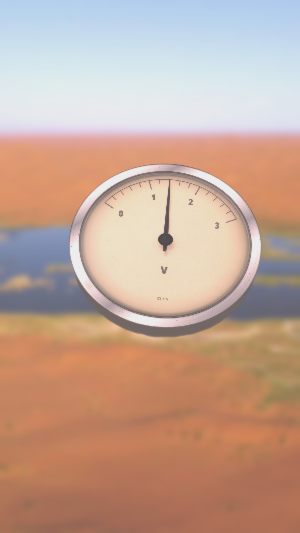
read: 1.4 V
